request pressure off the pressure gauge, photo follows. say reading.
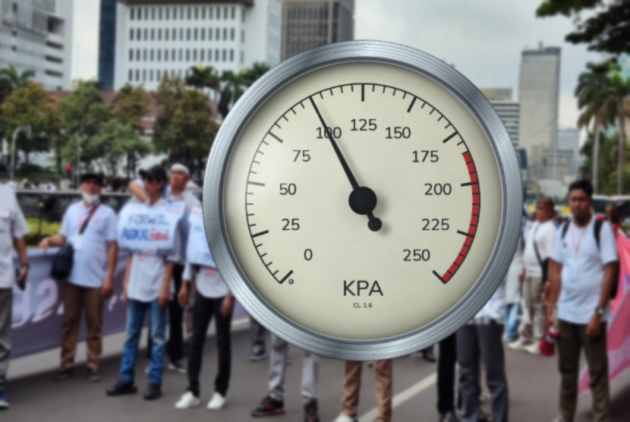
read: 100 kPa
